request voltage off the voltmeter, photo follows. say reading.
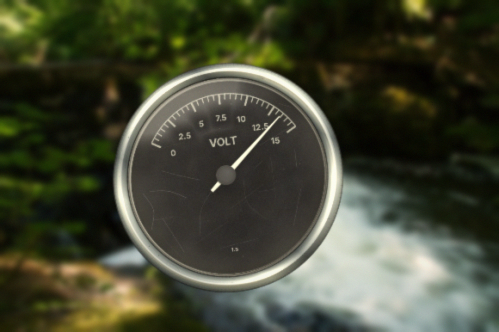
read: 13.5 V
